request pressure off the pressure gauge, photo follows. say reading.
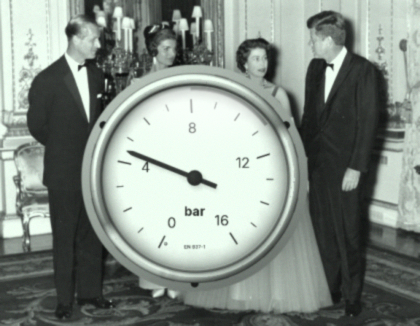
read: 4.5 bar
